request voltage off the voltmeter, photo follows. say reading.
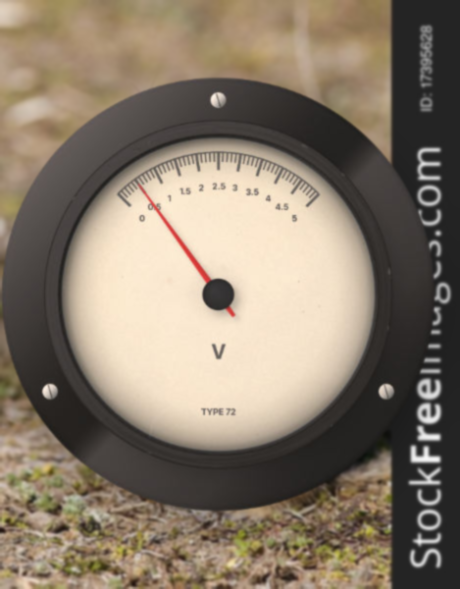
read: 0.5 V
